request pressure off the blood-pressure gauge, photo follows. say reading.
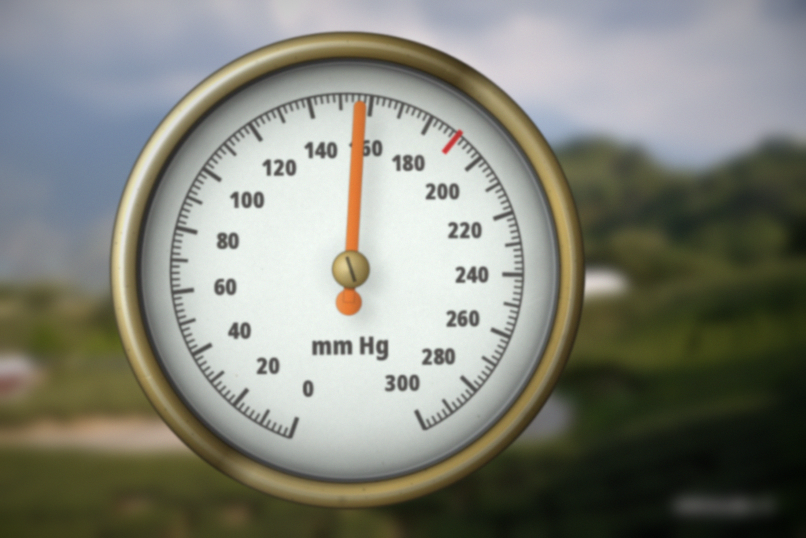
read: 156 mmHg
